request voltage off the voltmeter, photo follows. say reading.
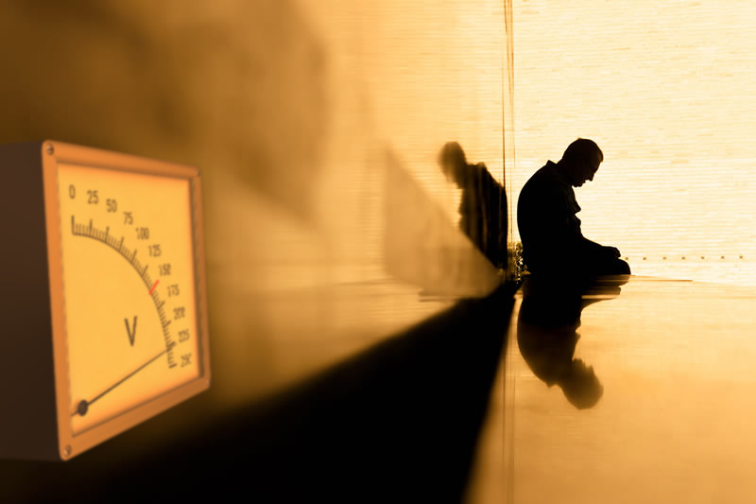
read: 225 V
